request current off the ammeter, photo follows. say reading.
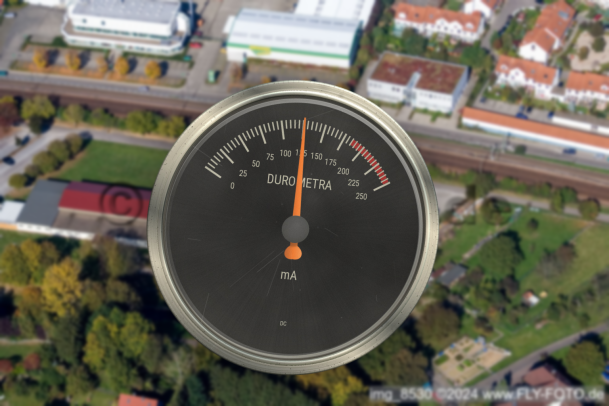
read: 125 mA
